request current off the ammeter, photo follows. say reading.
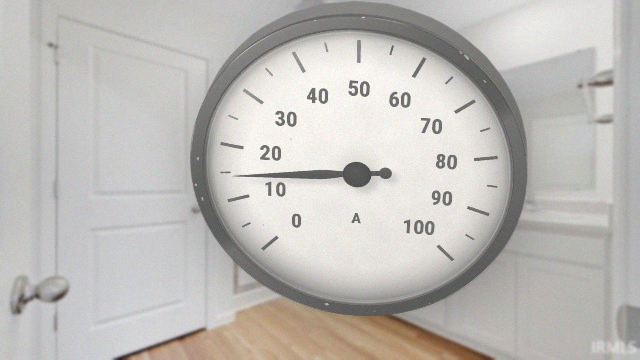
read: 15 A
